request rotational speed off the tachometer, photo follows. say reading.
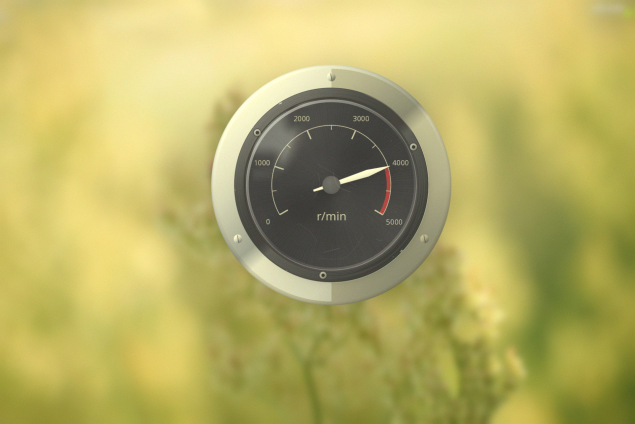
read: 4000 rpm
